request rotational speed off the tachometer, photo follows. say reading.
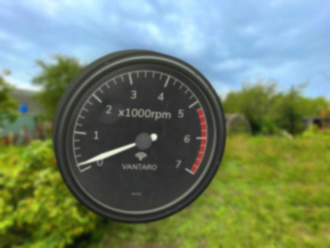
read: 200 rpm
